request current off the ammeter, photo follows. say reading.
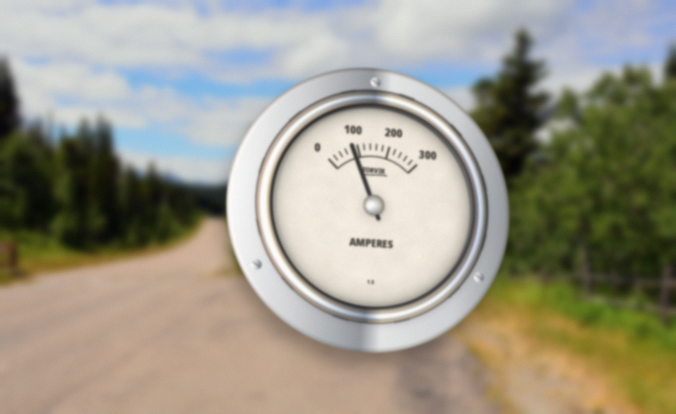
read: 80 A
